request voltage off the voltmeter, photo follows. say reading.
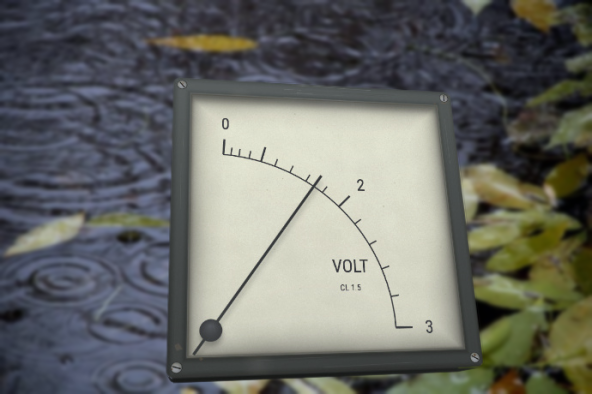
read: 1.7 V
